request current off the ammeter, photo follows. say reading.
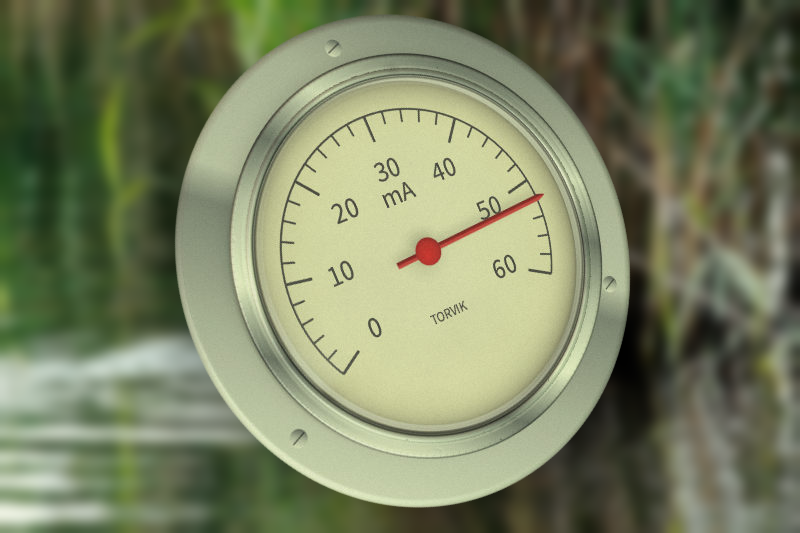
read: 52 mA
